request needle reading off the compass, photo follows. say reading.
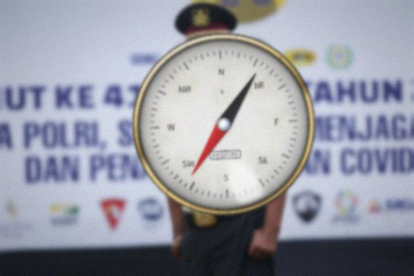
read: 215 °
